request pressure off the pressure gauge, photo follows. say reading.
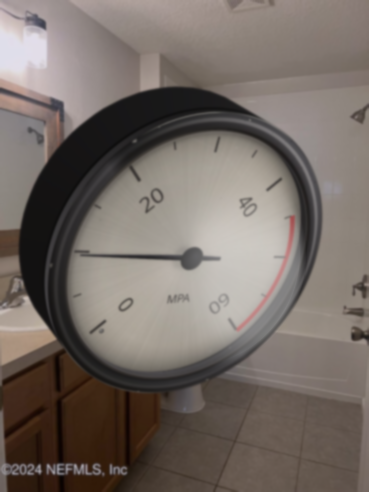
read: 10 MPa
